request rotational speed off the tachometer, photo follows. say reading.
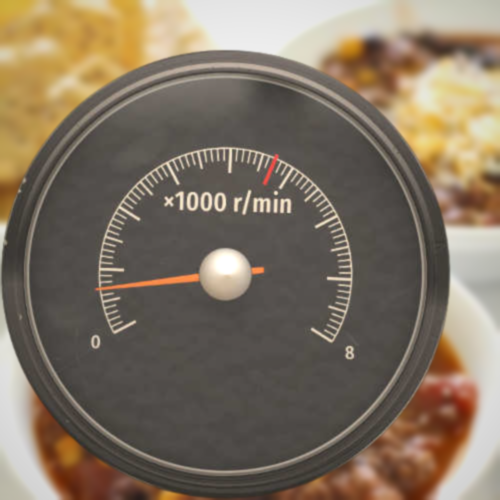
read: 700 rpm
